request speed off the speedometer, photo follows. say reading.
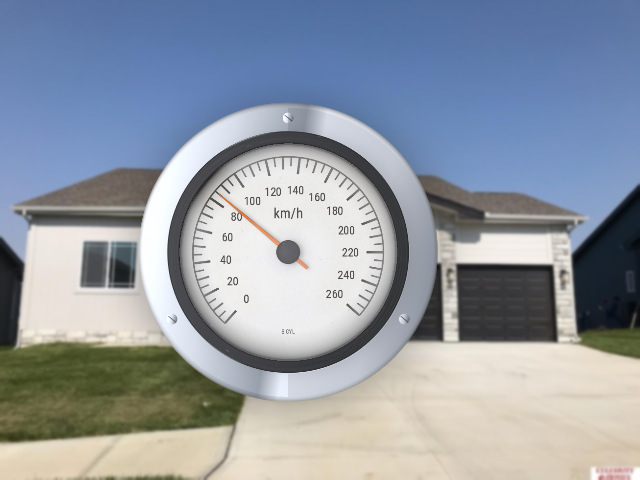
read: 85 km/h
